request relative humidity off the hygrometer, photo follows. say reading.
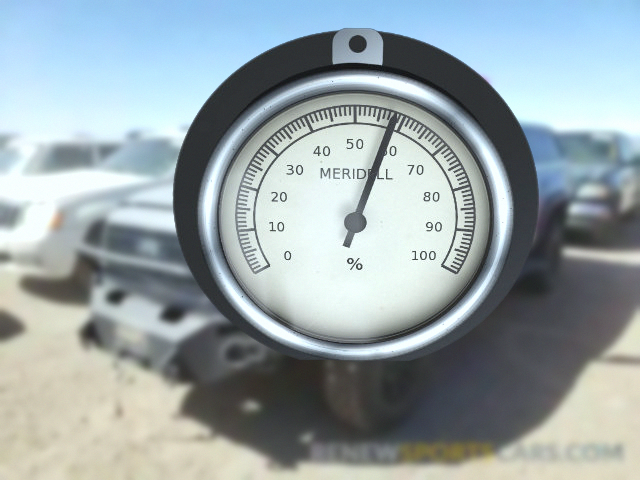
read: 58 %
